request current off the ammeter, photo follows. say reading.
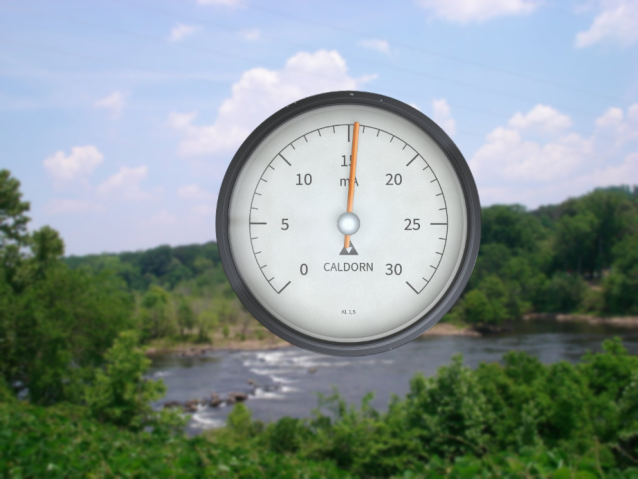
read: 15.5 mA
